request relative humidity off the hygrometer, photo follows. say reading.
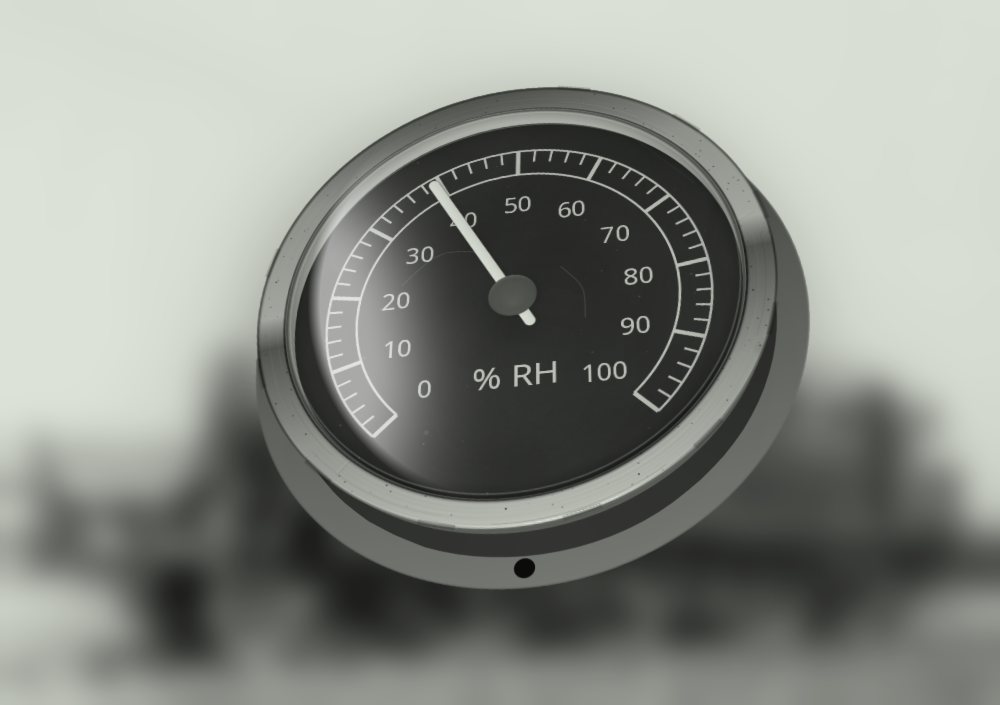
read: 39 %
